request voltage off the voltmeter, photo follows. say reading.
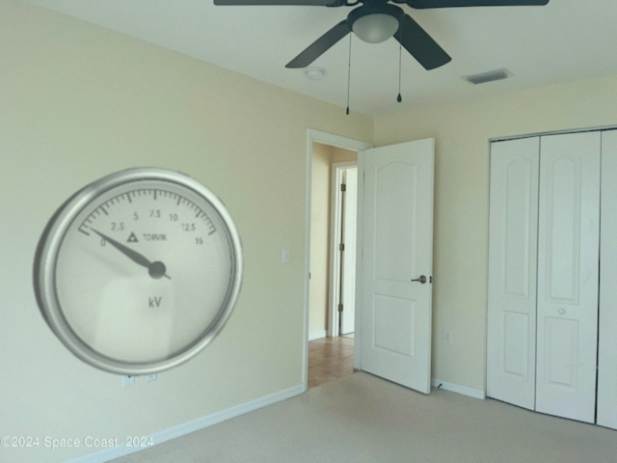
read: 0.5 kV
